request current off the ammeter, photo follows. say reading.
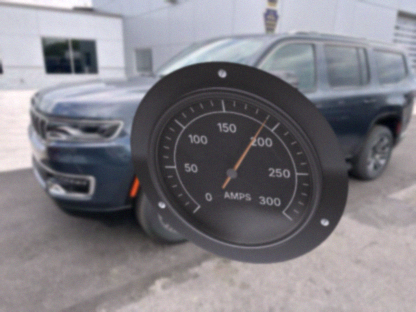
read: 190 A
